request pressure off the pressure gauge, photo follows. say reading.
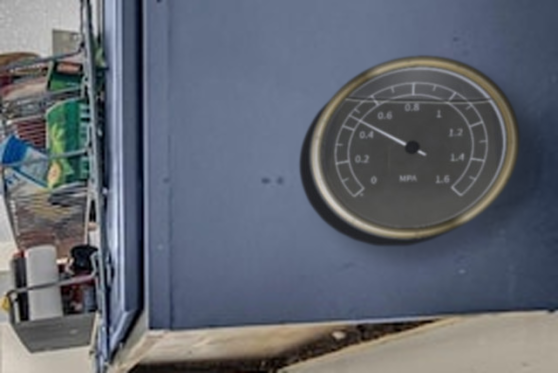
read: 0.45 MPa
